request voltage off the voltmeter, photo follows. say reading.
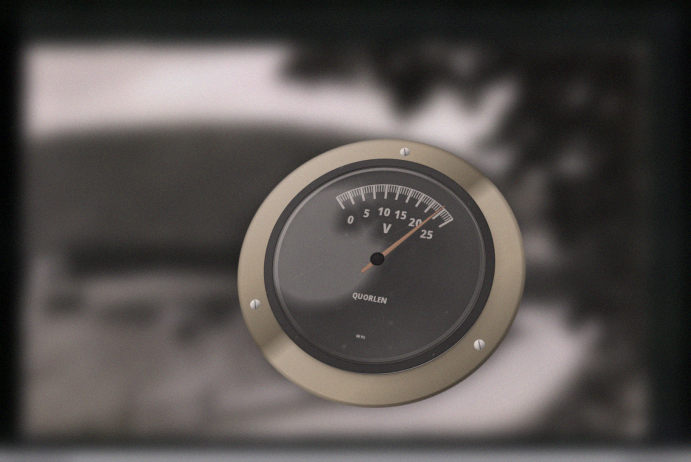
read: 22.5 V
